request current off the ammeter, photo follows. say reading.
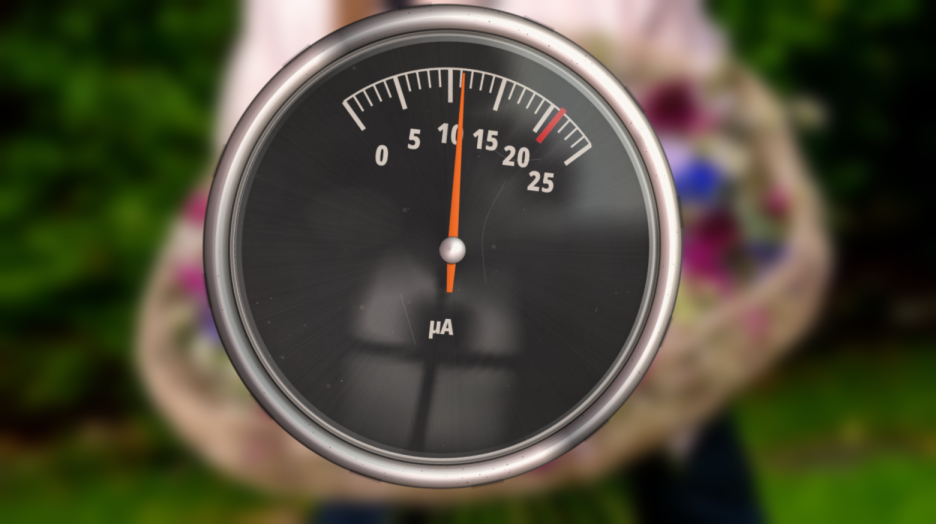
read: 11 µA
